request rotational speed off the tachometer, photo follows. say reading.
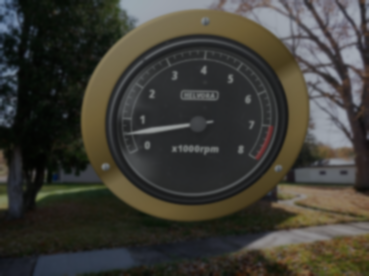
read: 600 rpm
